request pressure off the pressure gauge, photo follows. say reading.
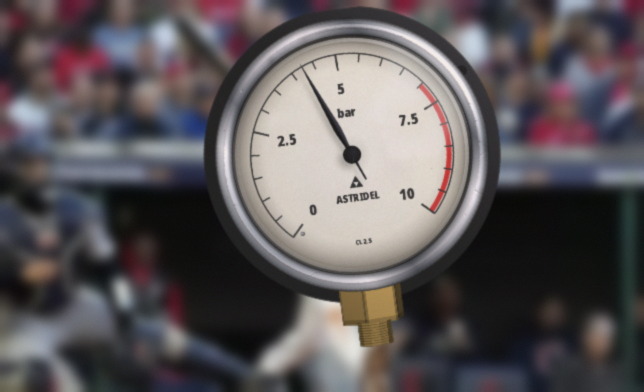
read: 4.25 bar
